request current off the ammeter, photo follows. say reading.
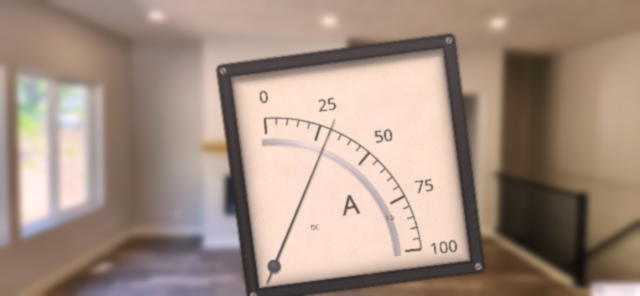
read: 30 A
